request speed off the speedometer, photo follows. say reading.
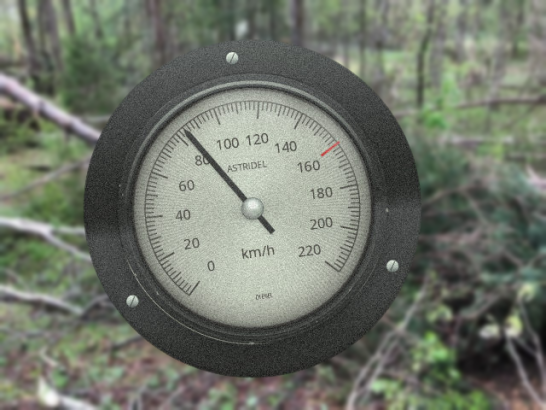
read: 84 km/h
